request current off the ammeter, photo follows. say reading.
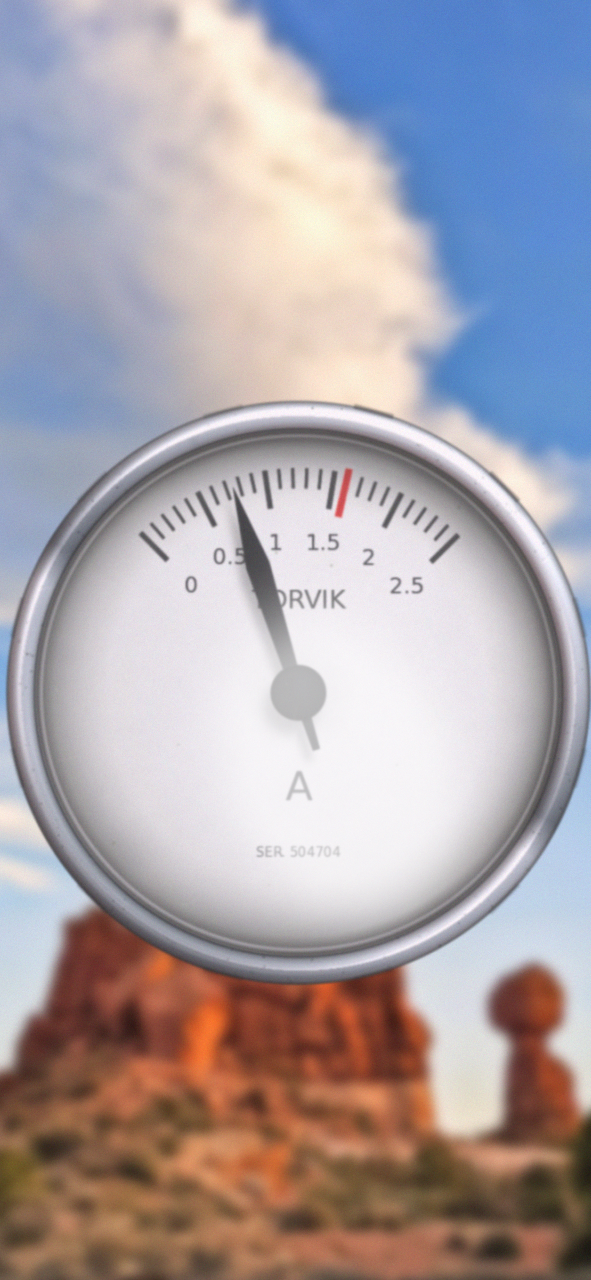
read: 0.75 A
